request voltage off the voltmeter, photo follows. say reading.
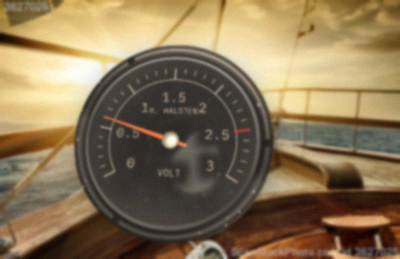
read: 0.6 V
